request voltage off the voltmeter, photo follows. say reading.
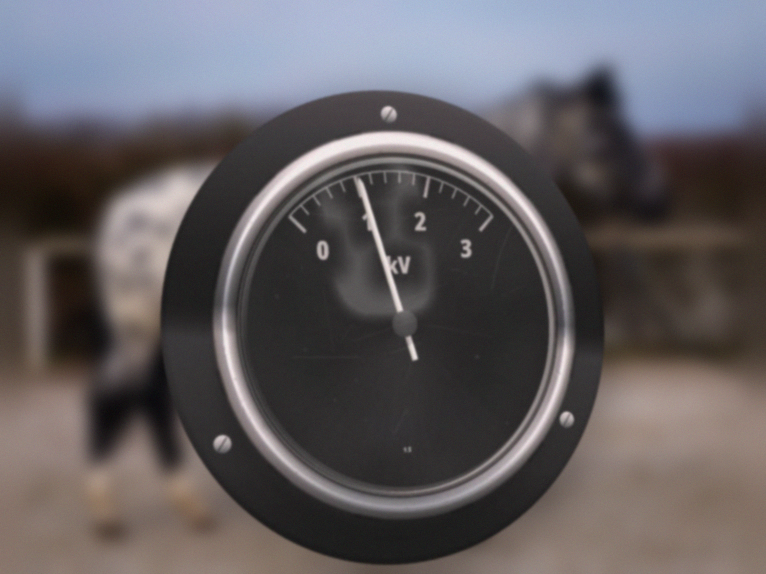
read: 1 kV
